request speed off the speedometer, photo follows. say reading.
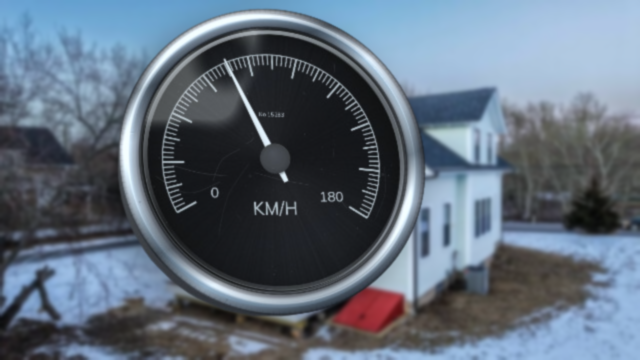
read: 70 km/h
